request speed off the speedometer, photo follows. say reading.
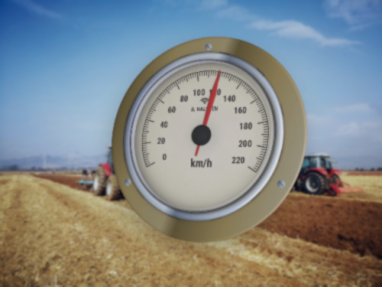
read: 120 km/h
